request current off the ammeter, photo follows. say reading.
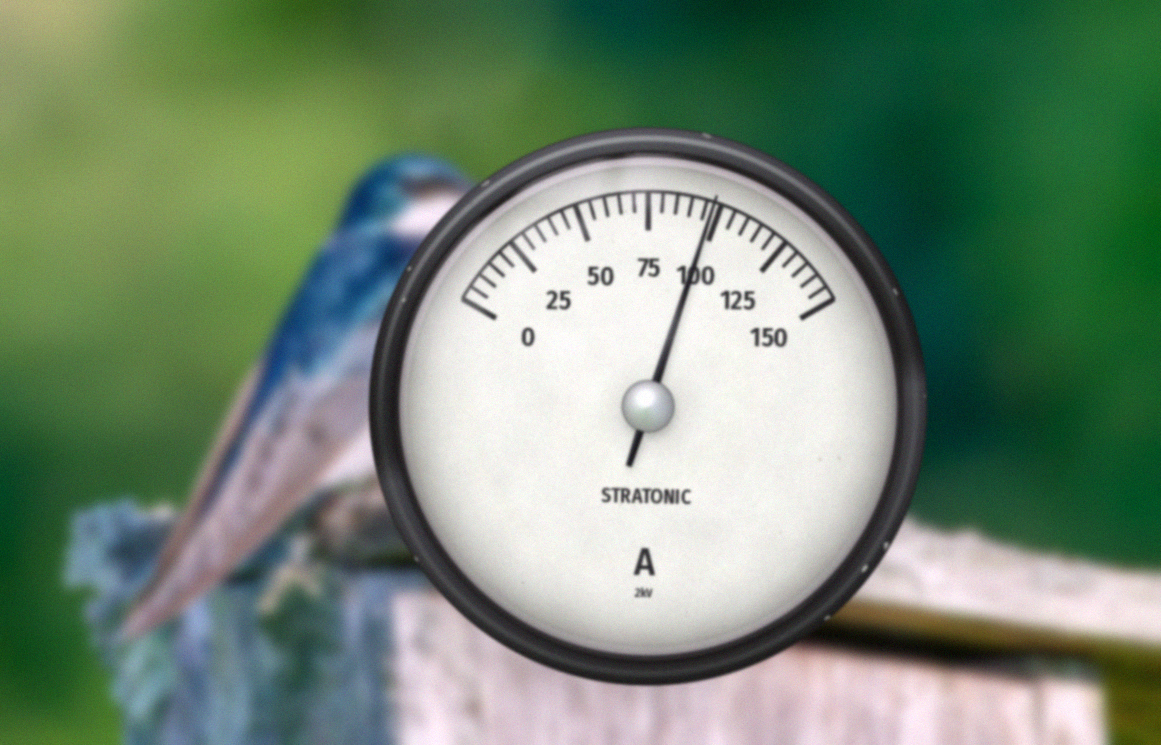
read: 97.5 A
